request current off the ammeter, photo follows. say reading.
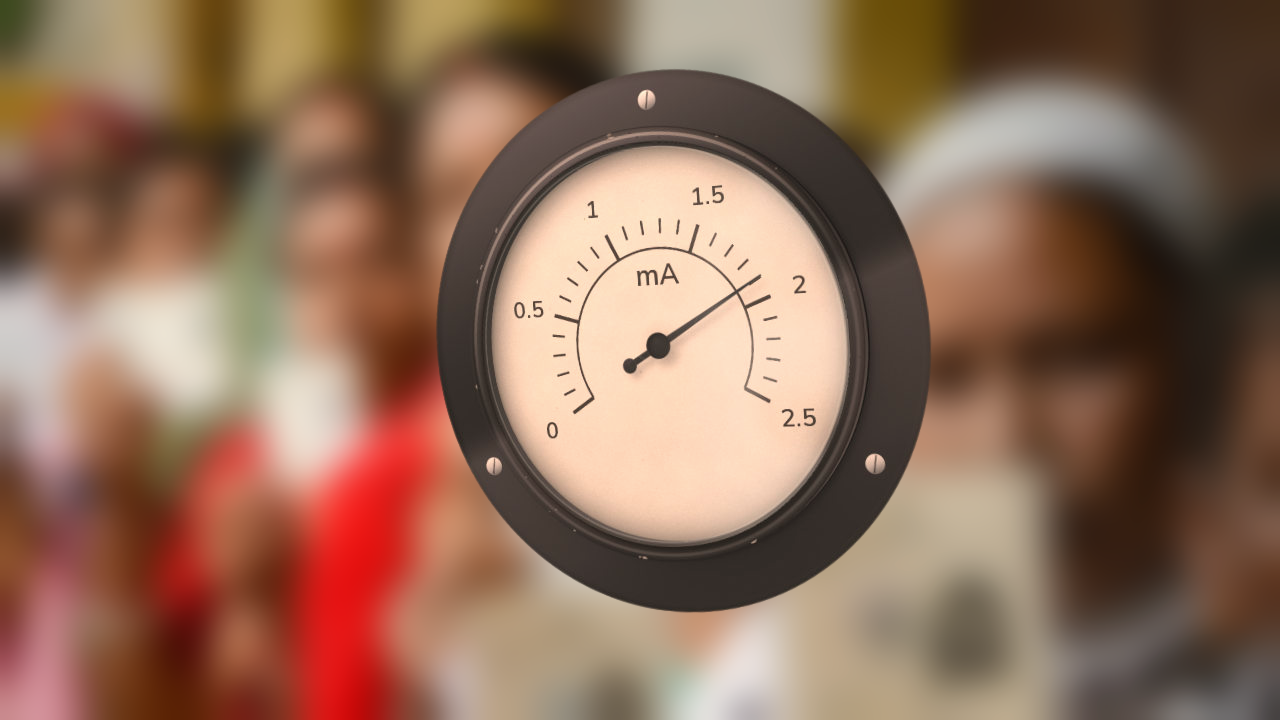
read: 1.9 mA
